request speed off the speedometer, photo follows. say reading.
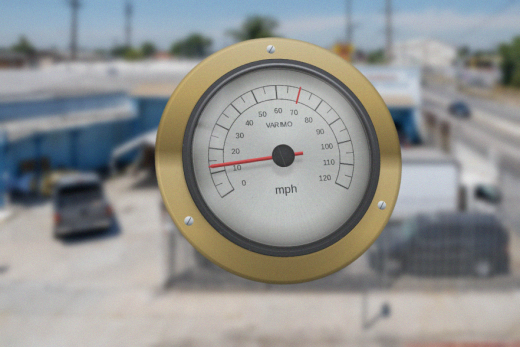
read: 12.5 mph
